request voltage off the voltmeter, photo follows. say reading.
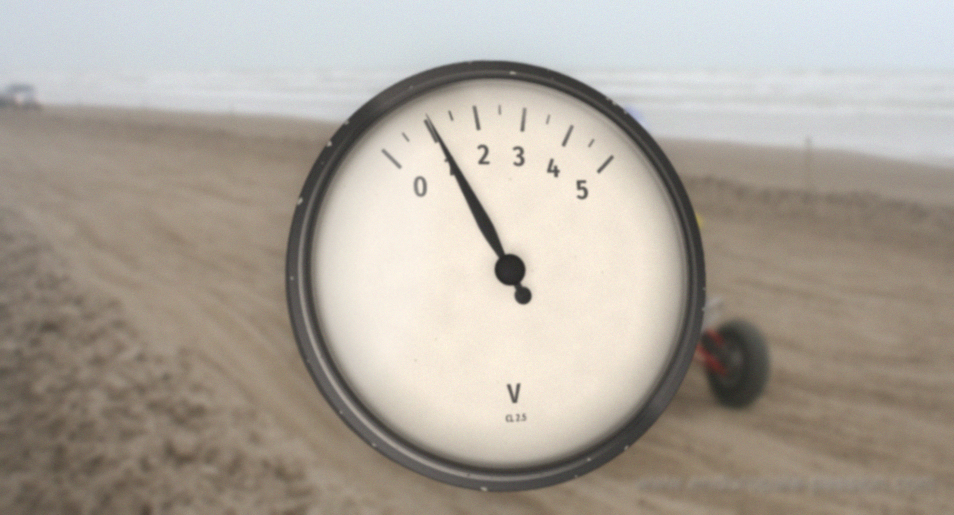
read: 1 V
